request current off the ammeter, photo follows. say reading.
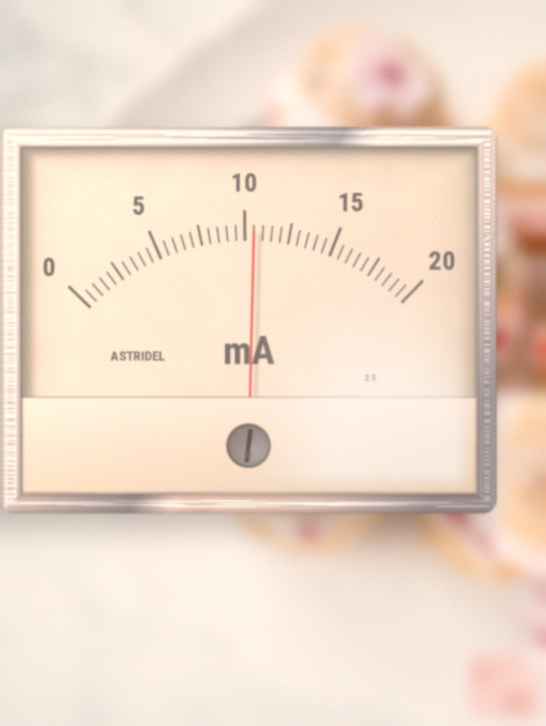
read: 10.5 mA
